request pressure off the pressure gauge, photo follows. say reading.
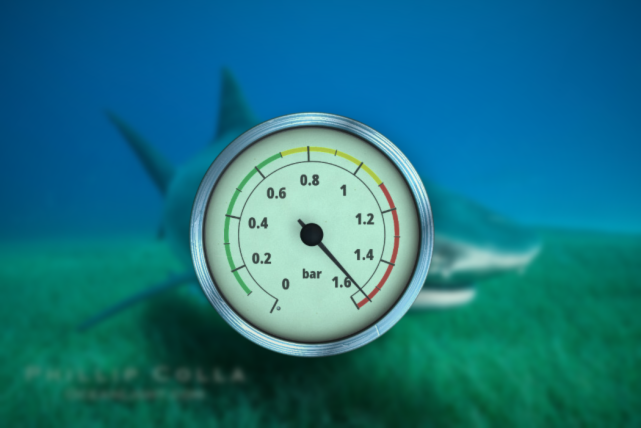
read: 1.55 bar
